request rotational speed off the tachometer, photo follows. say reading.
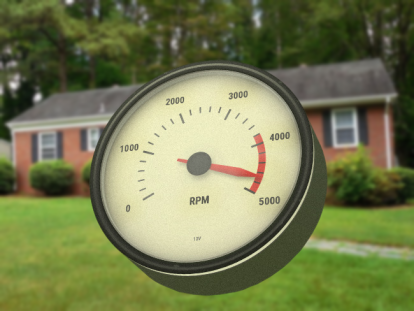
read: 4700 rpm
